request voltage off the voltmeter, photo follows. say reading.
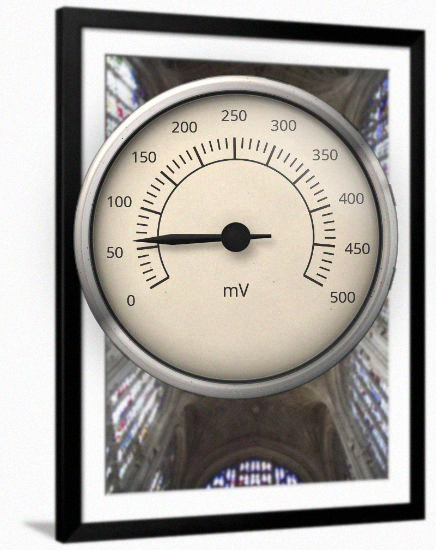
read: 60 mV
